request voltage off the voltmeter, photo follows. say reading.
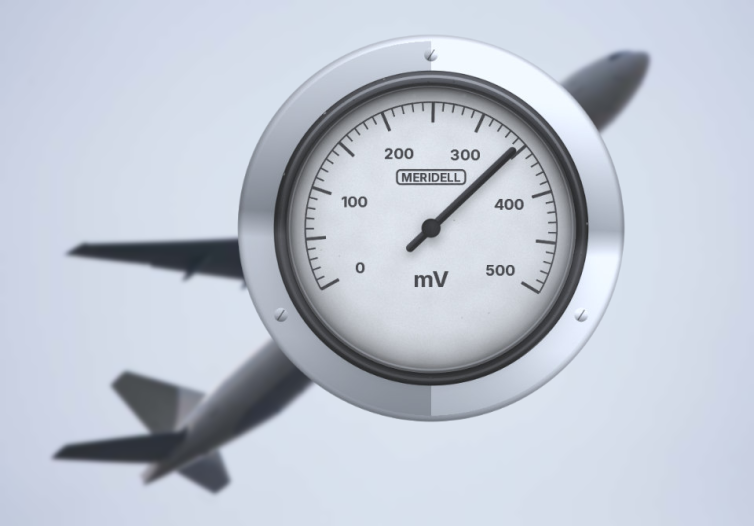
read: 345 mV
